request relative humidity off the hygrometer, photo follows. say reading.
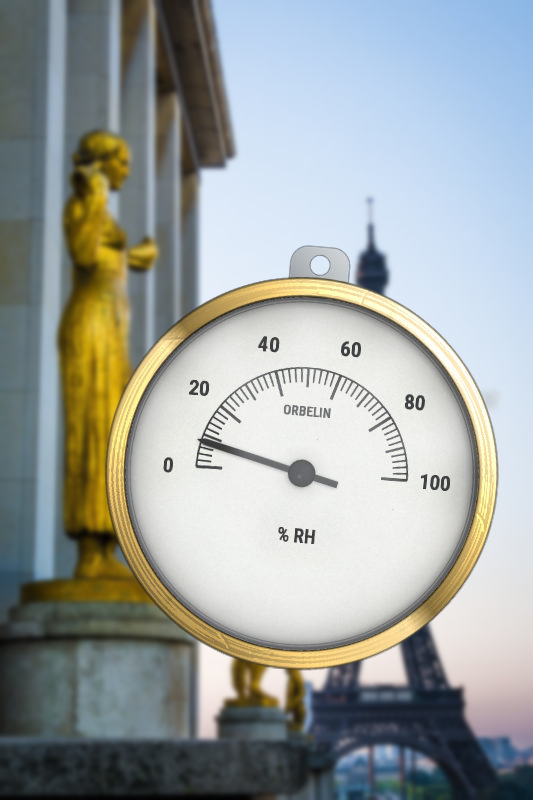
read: 8 %
